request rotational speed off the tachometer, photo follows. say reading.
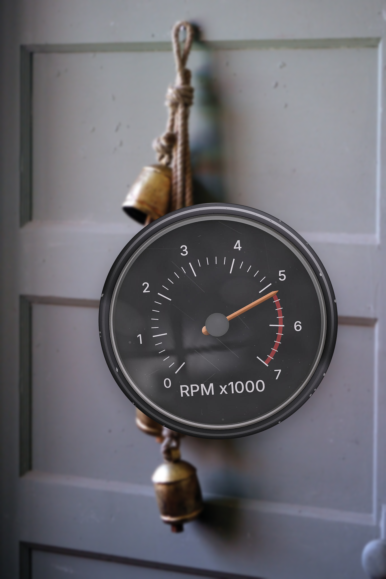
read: 5200 rpm
